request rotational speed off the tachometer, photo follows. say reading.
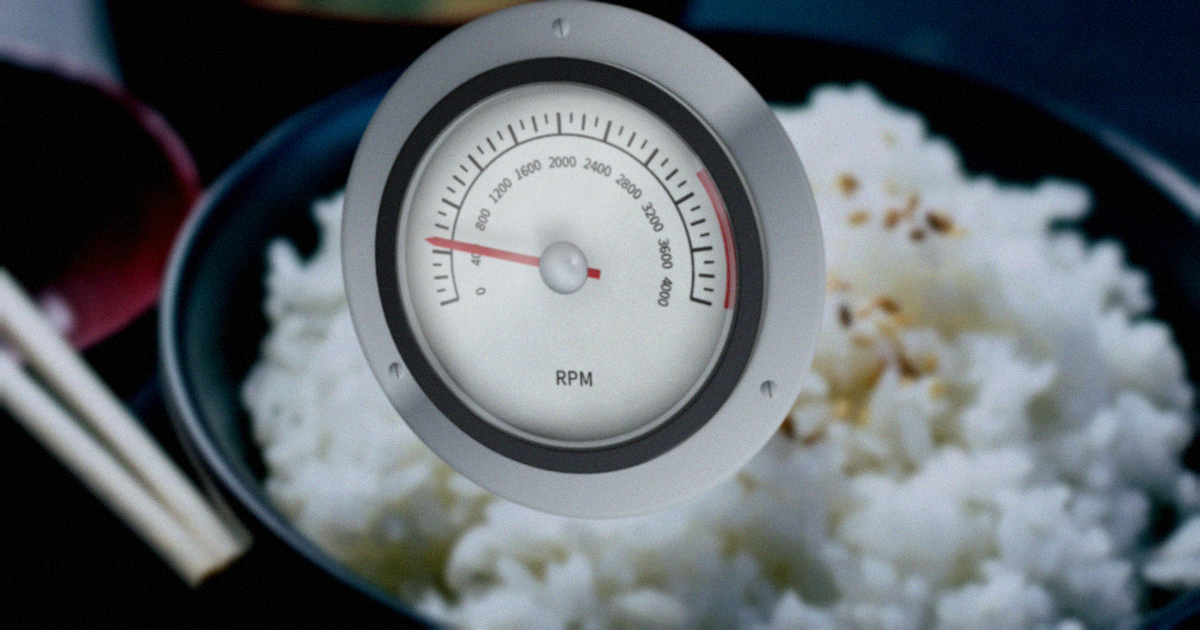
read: 500 rpm
